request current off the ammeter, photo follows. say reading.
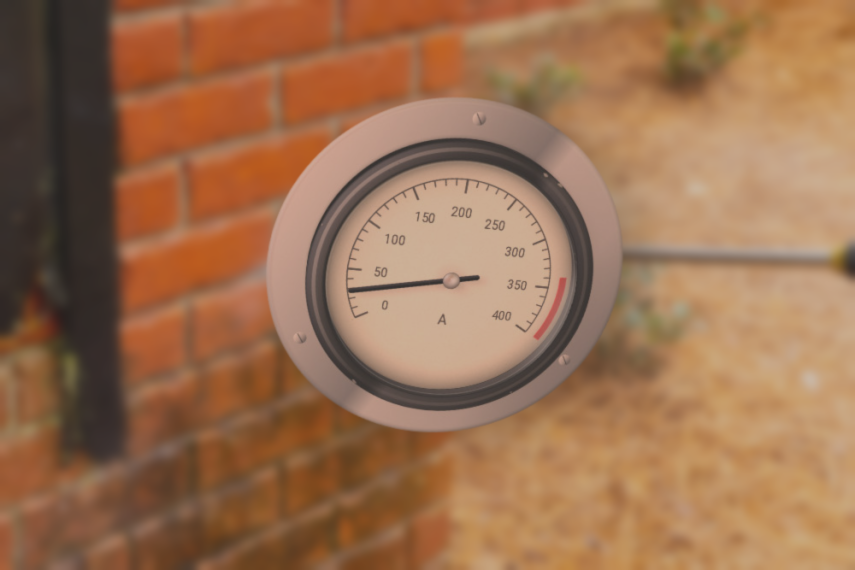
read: 30 A
